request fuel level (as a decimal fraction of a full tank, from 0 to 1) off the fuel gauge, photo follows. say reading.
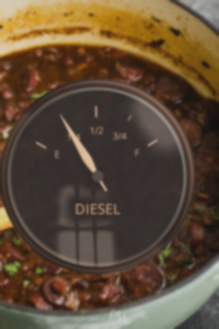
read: 0.25
